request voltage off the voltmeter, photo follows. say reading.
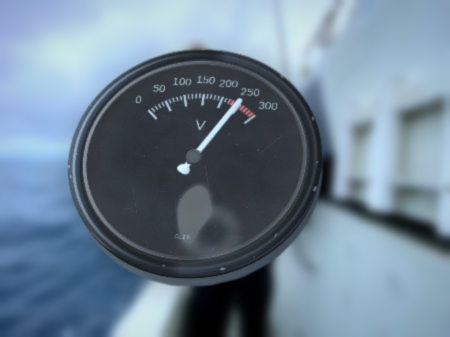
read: 250 V
